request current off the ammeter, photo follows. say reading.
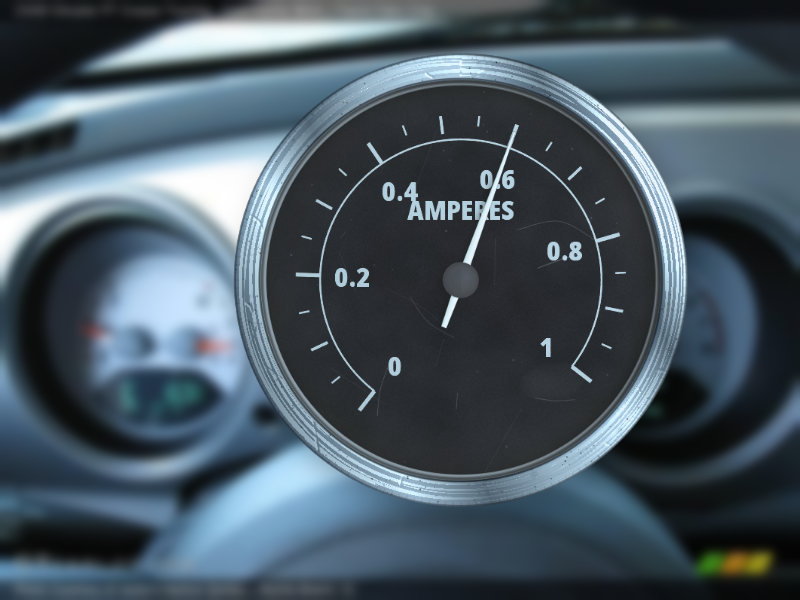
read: 0.6 A
